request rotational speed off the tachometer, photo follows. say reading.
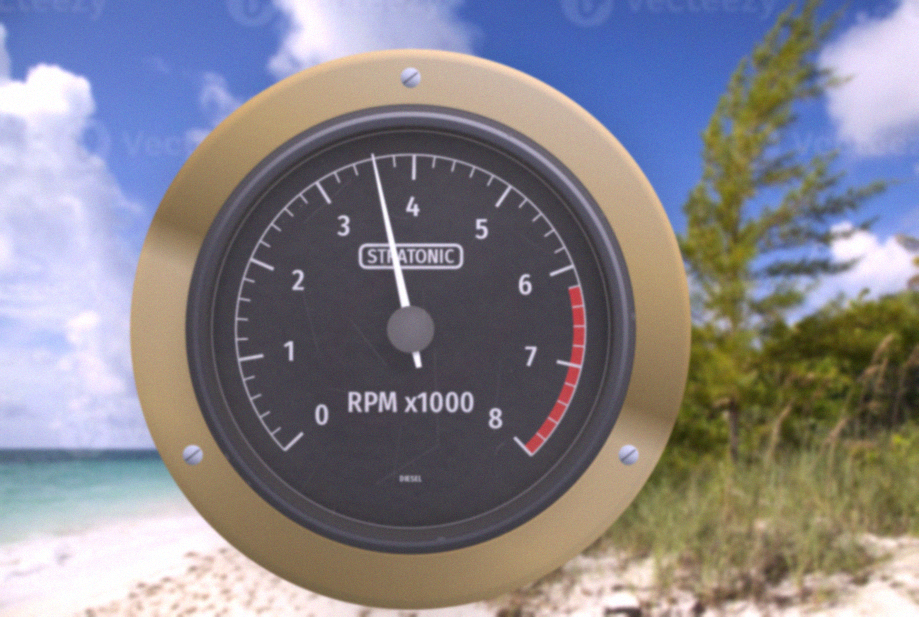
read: 3600 rpm
